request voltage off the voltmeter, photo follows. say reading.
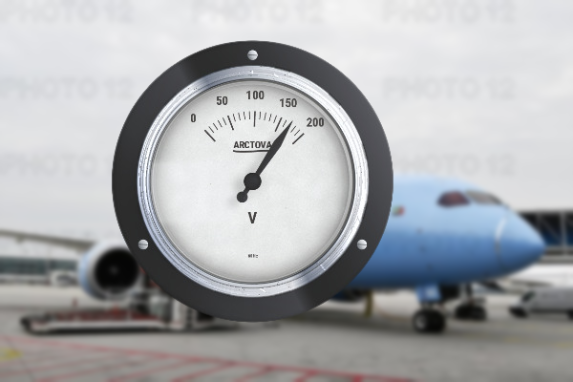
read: 170 V
